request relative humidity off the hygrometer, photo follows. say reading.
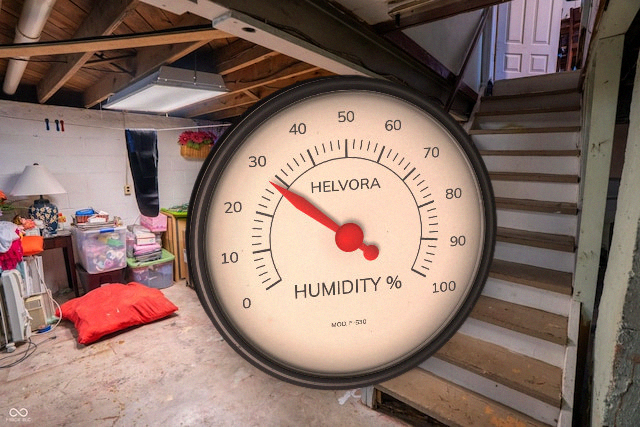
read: 28 %
